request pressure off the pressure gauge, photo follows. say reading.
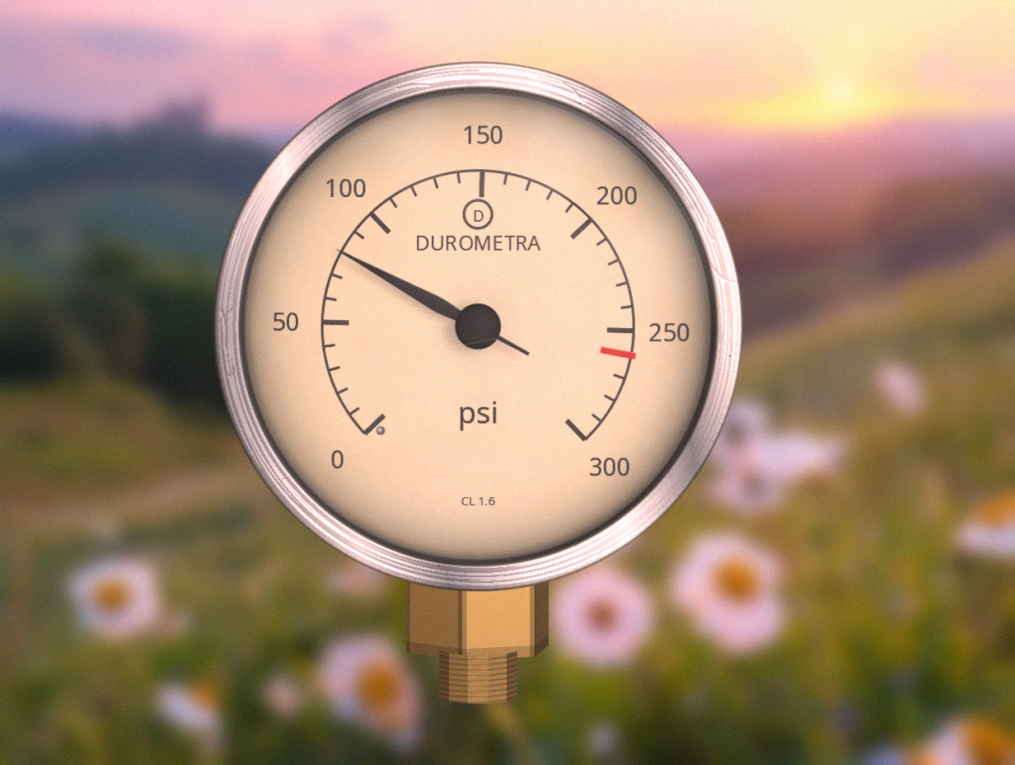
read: 80 psi
